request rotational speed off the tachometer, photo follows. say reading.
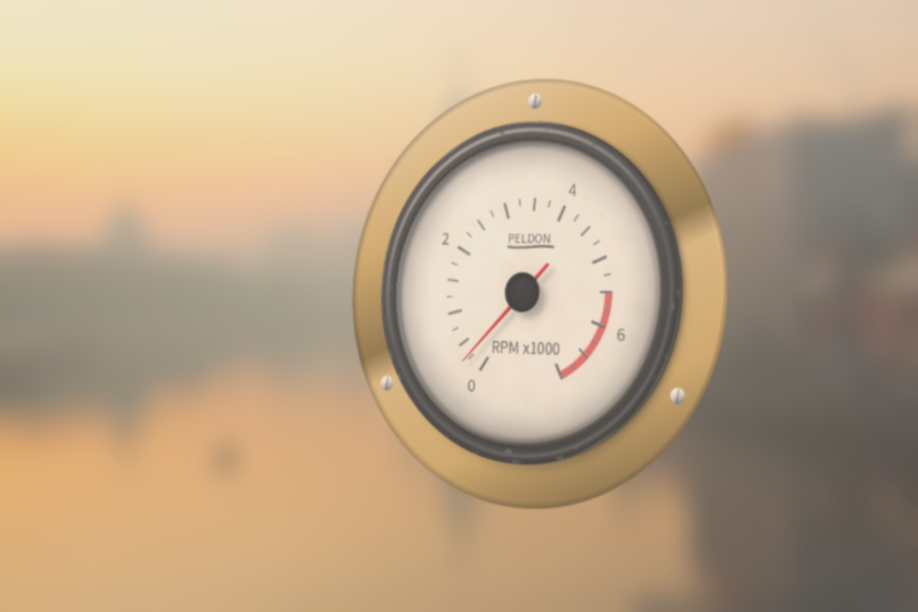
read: 250 rpm
